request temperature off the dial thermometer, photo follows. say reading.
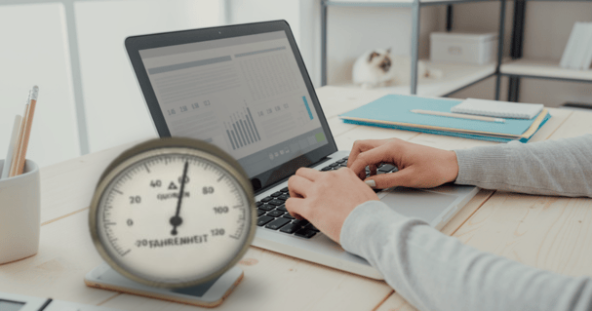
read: 60 °F
